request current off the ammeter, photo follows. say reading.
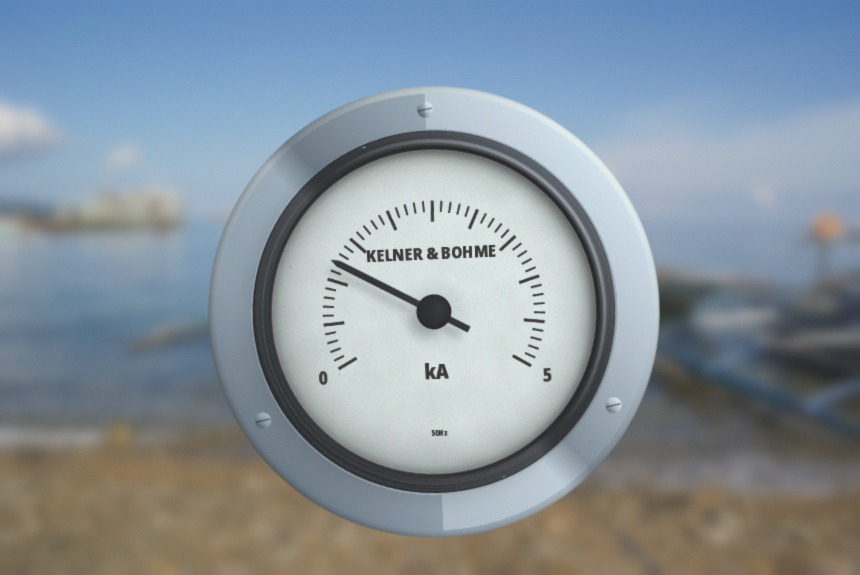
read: 1.2 kA
